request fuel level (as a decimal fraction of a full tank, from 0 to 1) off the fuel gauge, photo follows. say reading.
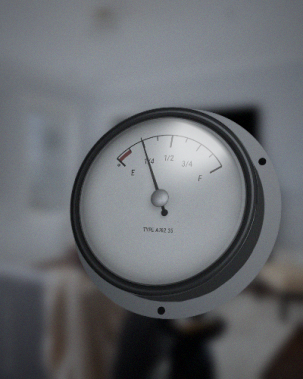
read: 0.25
